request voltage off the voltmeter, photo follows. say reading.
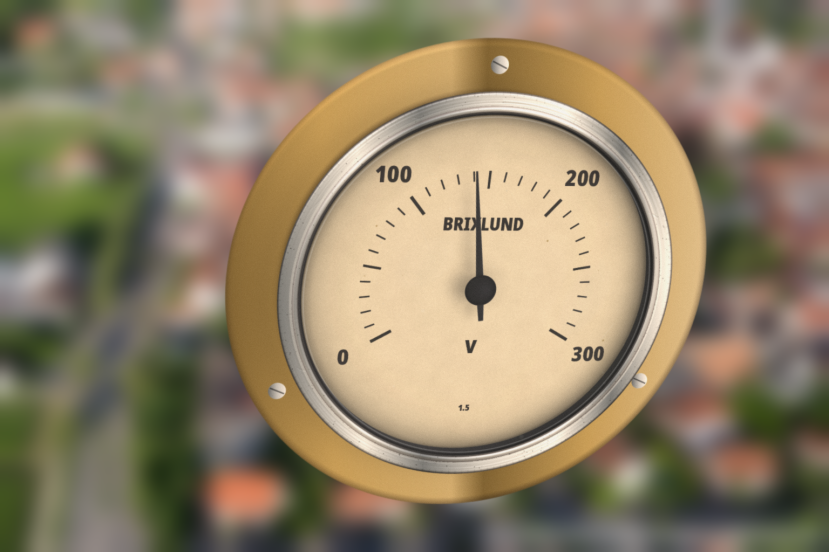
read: 140 V
